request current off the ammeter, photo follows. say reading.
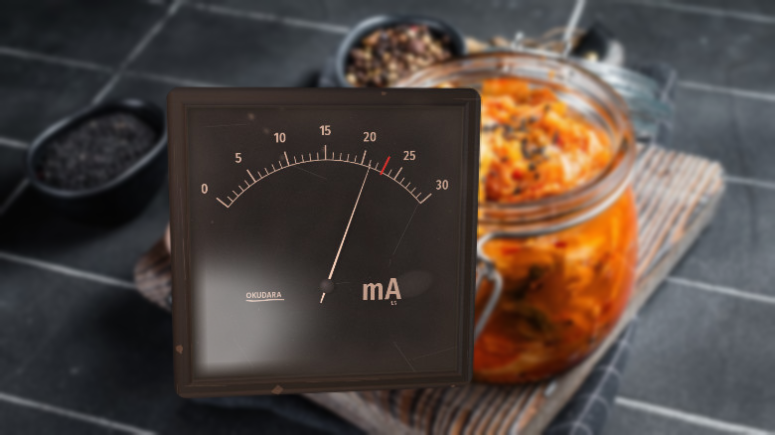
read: 21 mA
